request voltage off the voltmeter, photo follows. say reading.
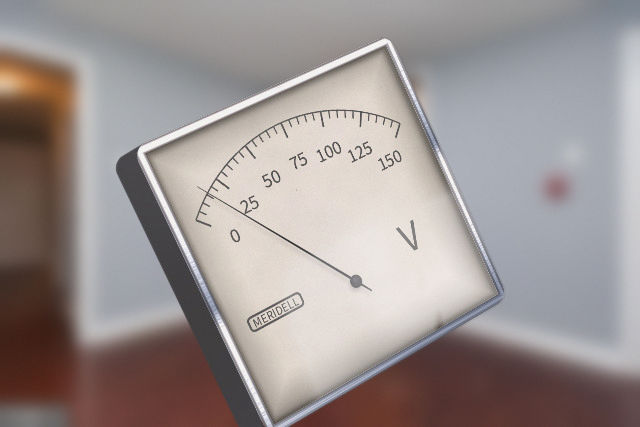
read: 15 V
